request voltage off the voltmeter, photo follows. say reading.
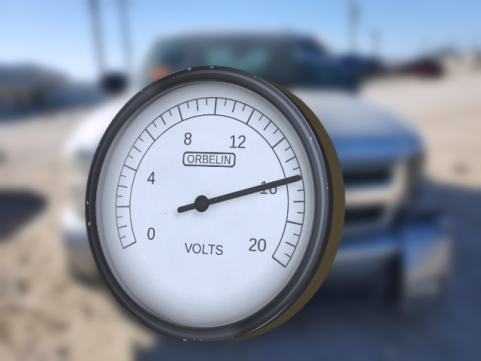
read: 16 V
